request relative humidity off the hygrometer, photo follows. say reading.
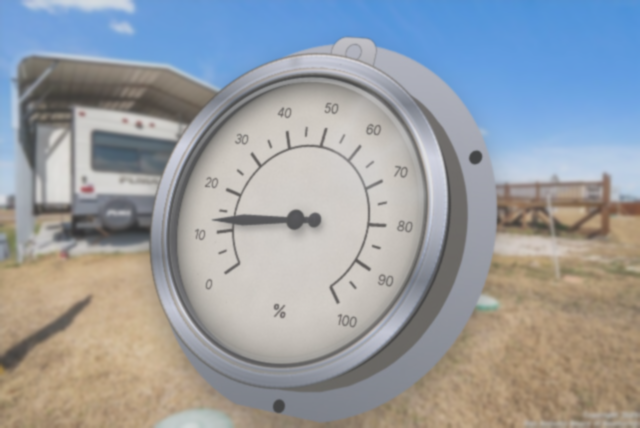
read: 12.5 %
